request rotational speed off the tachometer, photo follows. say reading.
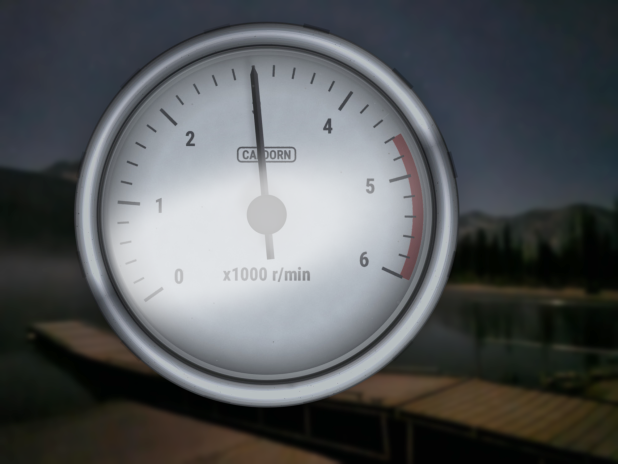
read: 3000 rpm
